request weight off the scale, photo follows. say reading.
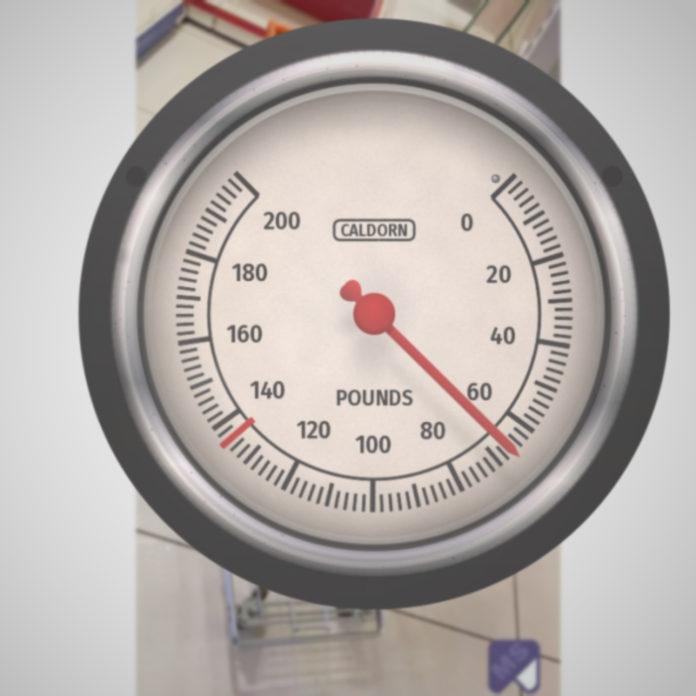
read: 66 lb
